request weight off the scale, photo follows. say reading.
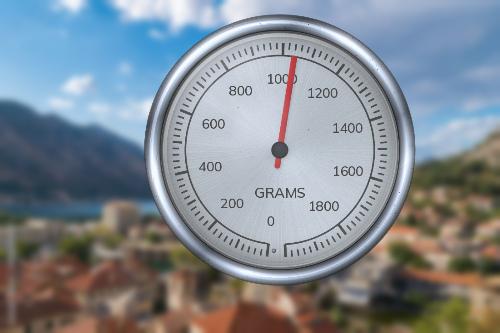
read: 1040 g
